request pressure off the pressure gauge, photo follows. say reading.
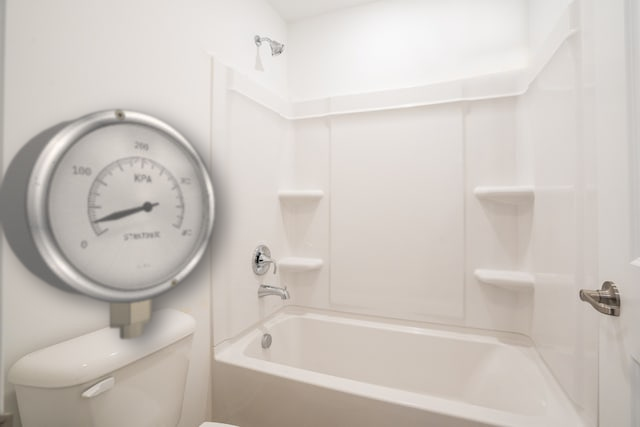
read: 25 kPa
